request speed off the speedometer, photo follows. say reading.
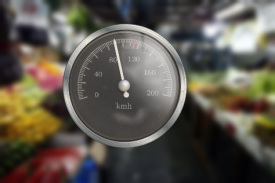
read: 90 km/h
